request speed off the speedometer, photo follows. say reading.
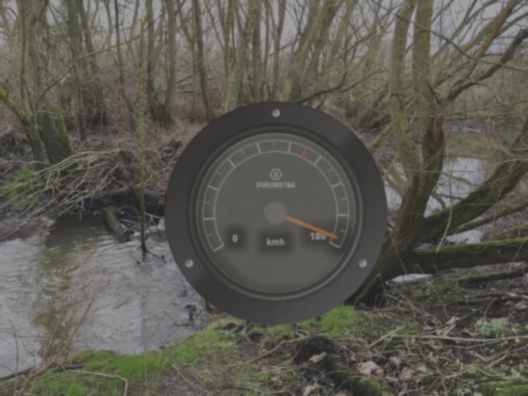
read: 175 km/h
